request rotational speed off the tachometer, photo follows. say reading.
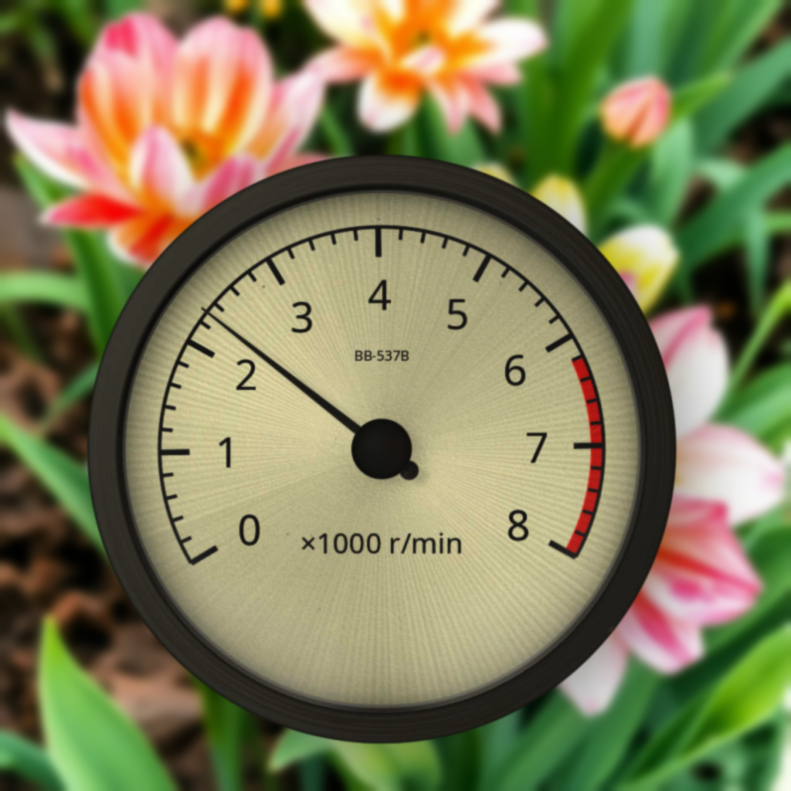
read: 2300 rpm
